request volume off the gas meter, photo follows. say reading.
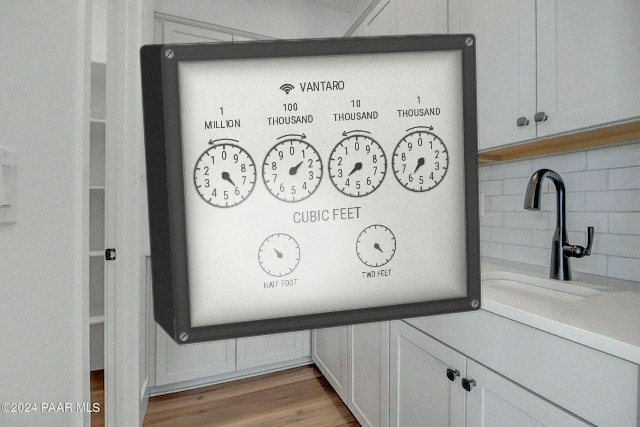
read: 613600 ft³
